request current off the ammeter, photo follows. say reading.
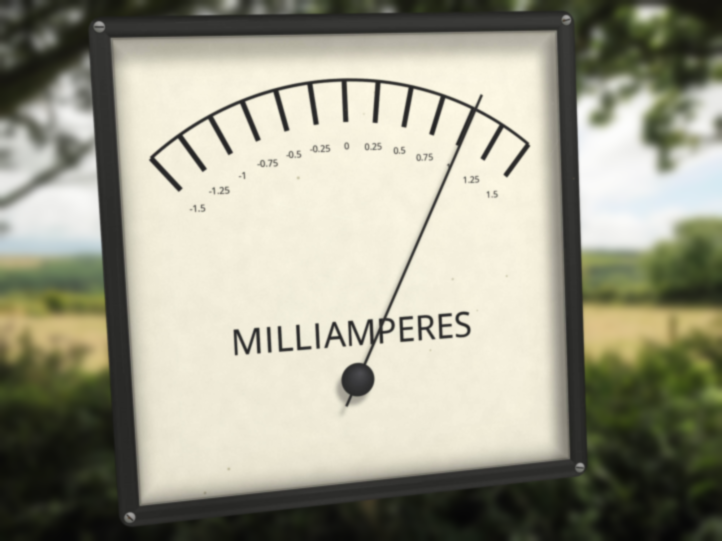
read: 1 mA
